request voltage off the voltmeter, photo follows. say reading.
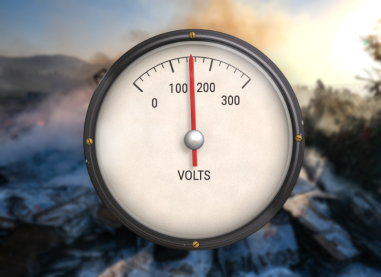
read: 150 V
